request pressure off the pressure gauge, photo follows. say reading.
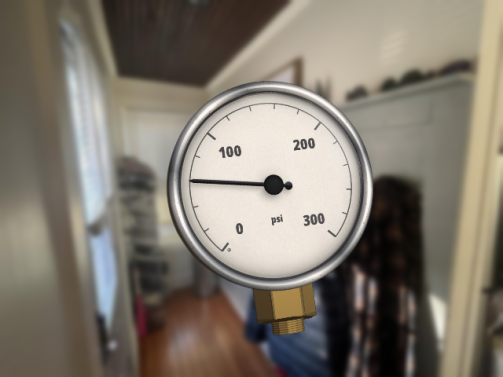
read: 60 psi
